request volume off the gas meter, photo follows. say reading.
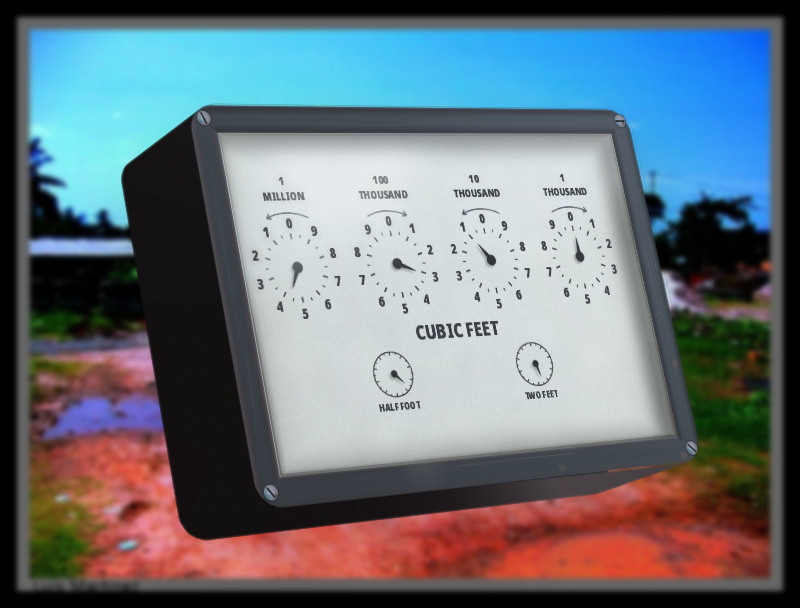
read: 431000 ft³
